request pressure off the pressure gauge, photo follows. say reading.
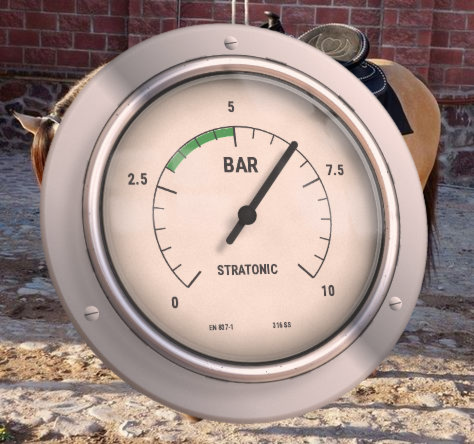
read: 6.5 bar
